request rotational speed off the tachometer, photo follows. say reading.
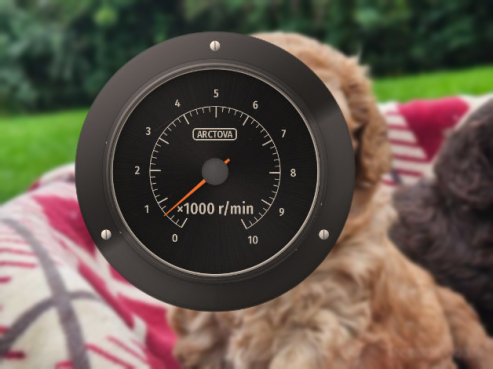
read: 600 rpm
